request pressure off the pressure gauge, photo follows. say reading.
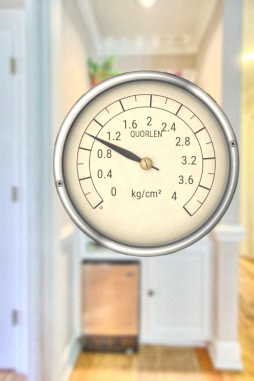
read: 1 kg/cm²
